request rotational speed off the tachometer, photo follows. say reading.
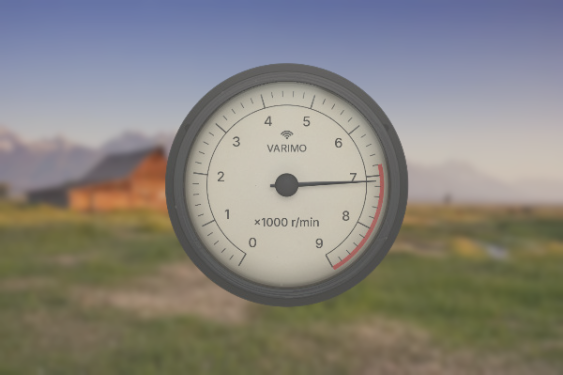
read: 7100 rpm
